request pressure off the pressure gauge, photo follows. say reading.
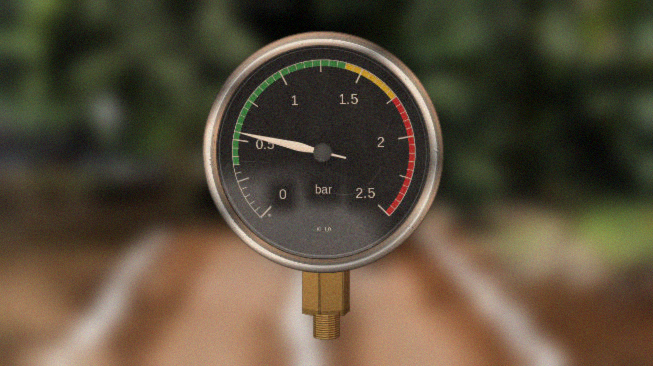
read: 0.55 bar
